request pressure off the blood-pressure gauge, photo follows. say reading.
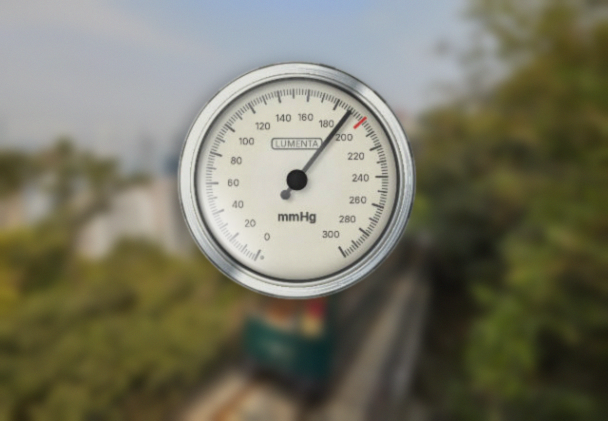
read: 190 mmHg
